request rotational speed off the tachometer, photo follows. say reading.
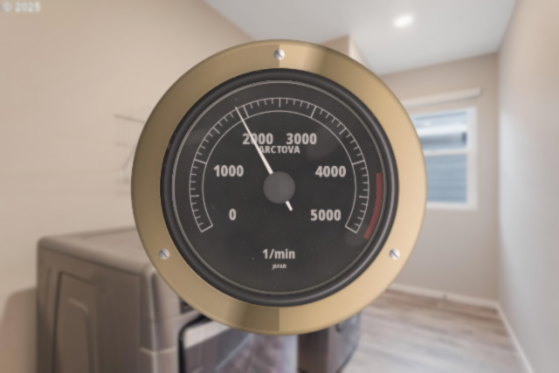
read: 1900 rpm
